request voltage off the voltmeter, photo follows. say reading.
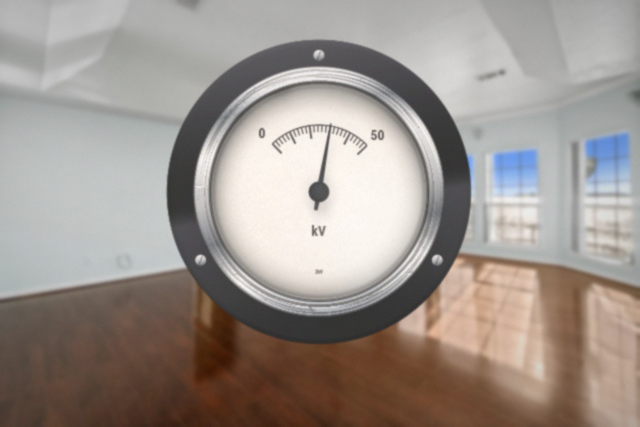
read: 30 kV
